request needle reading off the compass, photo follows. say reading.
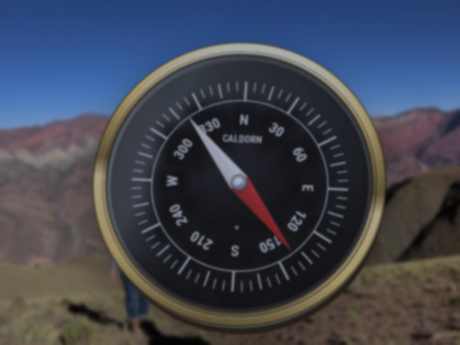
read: 140 °
